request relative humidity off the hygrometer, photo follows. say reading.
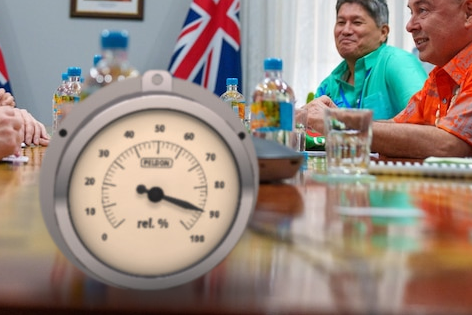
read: 90 %
